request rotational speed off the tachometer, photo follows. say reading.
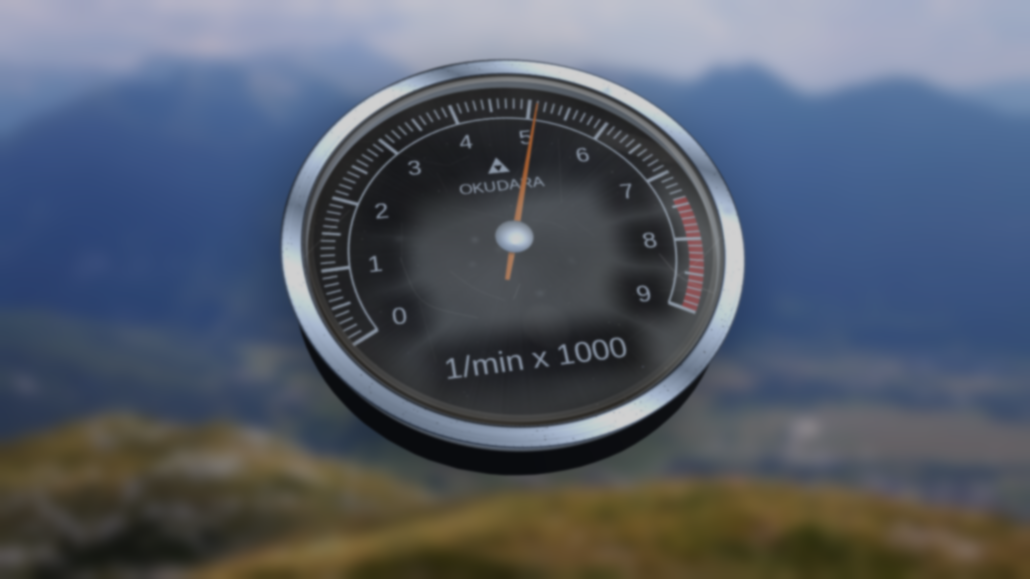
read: 5100 rpm
